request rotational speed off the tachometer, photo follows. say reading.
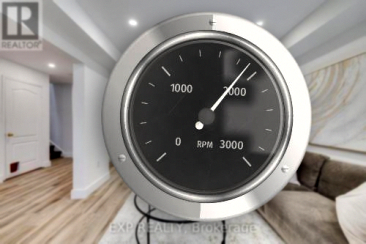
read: 1900 rpm
